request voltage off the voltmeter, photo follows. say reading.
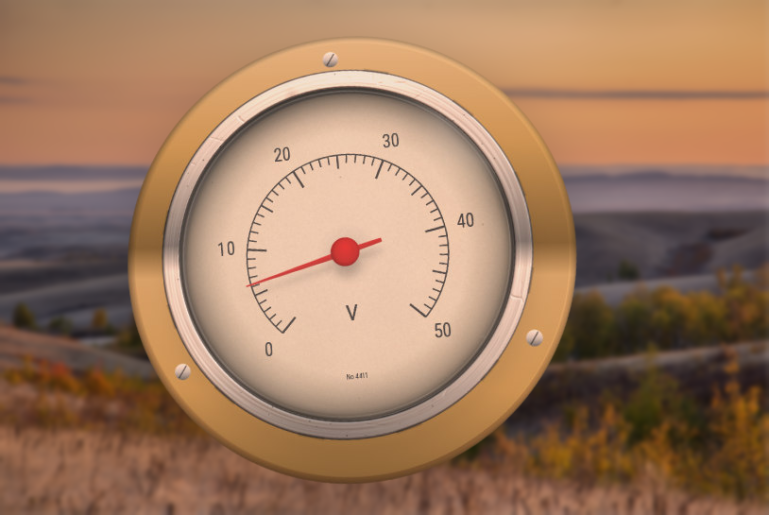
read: 6 V
